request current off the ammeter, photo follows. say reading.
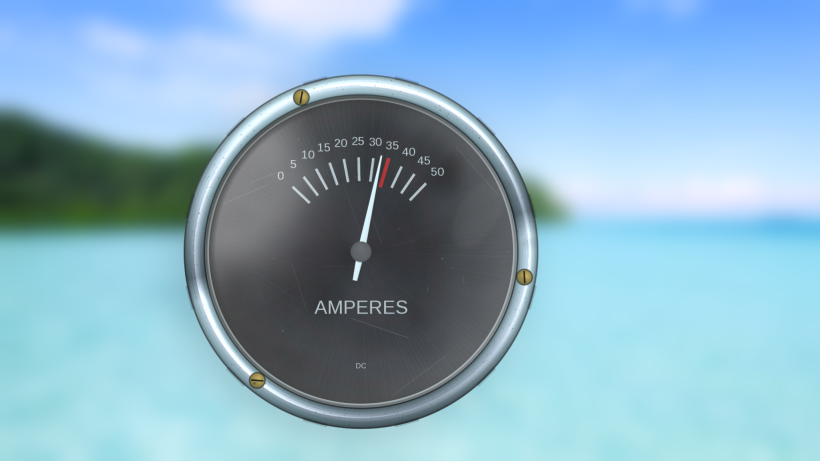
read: 32.5 A
